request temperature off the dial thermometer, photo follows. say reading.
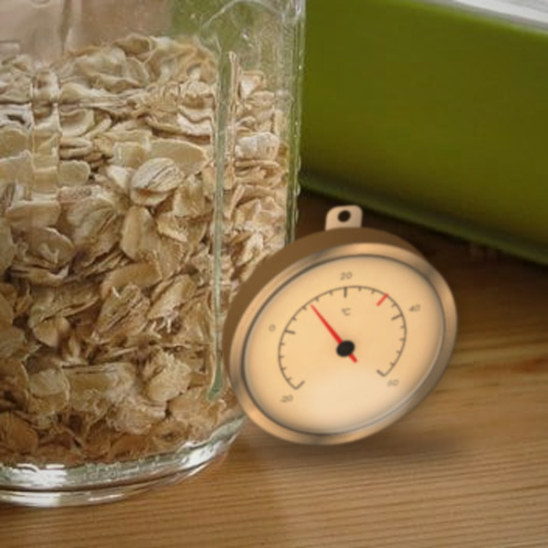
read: 10 °C
